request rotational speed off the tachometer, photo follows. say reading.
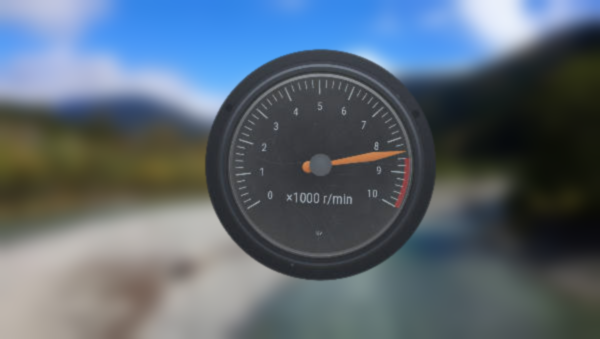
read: 8400 rpm
